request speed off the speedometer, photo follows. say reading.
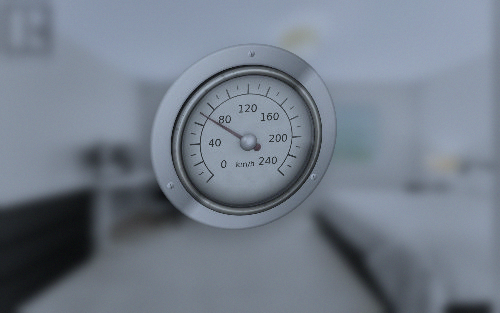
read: 70 km/h
